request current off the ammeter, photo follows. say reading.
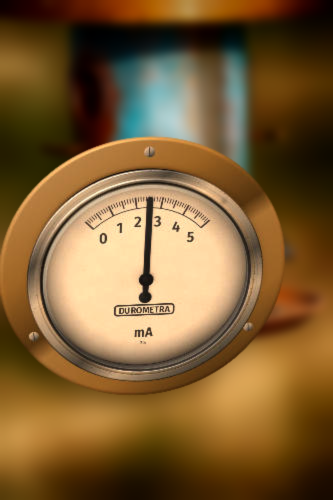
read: 2.5 mA
